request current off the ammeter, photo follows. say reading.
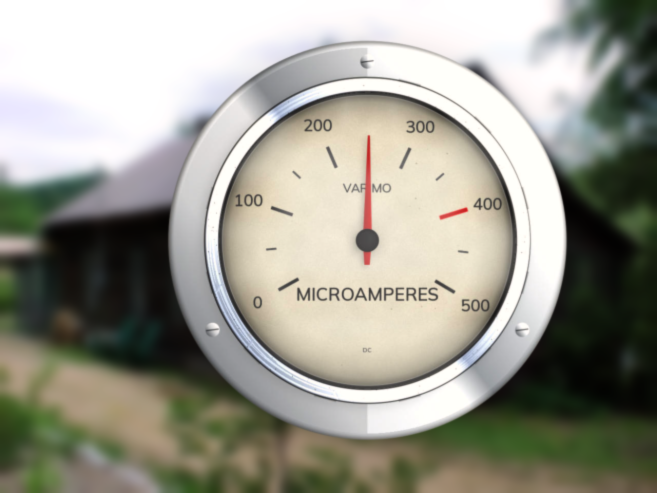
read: 250 µA
